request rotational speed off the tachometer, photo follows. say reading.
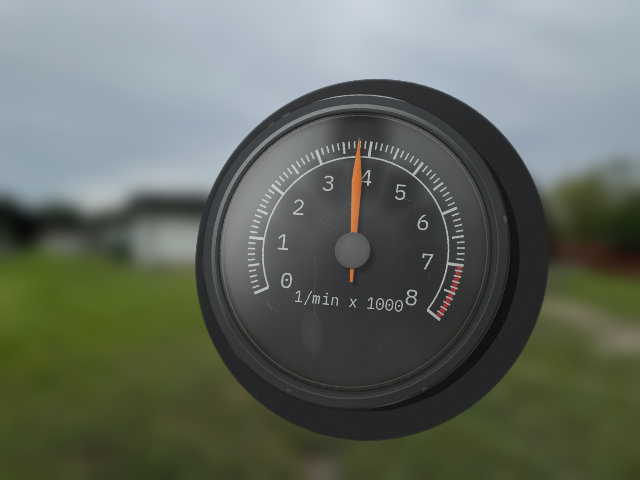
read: 3800 rpm
